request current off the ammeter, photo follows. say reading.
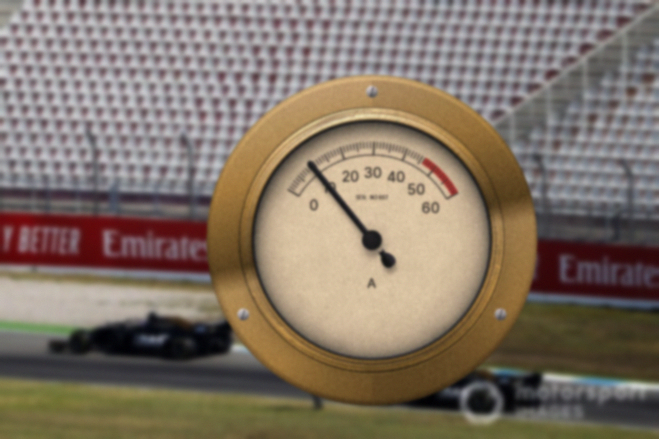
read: 10 A
